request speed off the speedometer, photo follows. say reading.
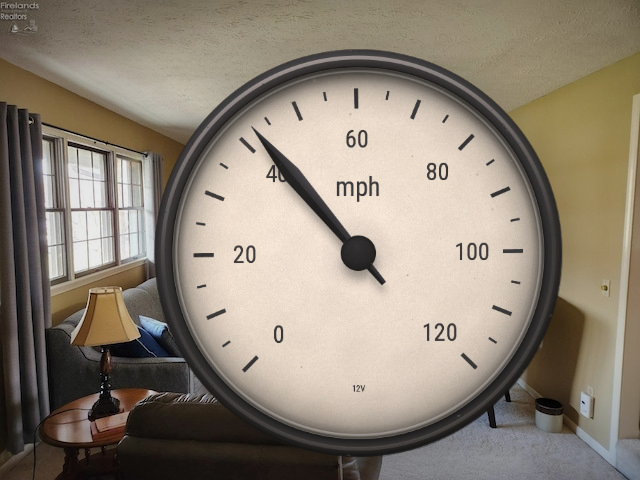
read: 42.5 mph
